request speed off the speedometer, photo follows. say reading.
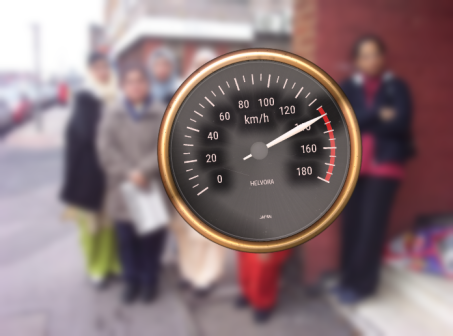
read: 140 km/h
